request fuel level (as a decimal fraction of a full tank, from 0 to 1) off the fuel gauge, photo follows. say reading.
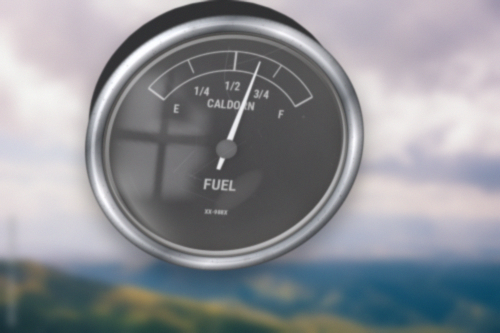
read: 0.625
